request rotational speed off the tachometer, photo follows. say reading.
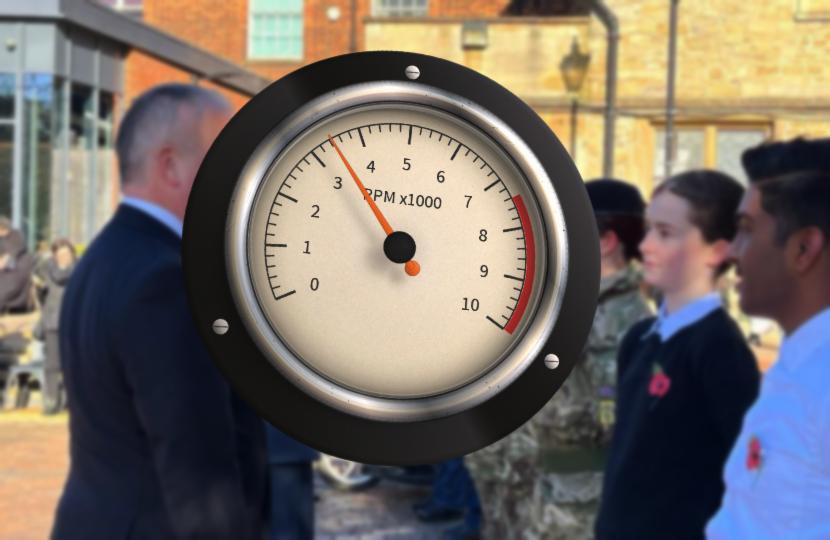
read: 3400 rpm
